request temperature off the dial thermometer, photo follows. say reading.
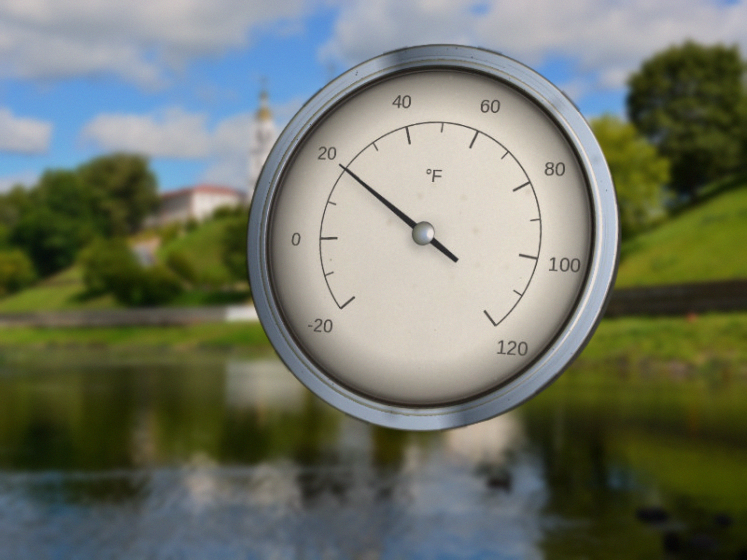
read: 20 °F
